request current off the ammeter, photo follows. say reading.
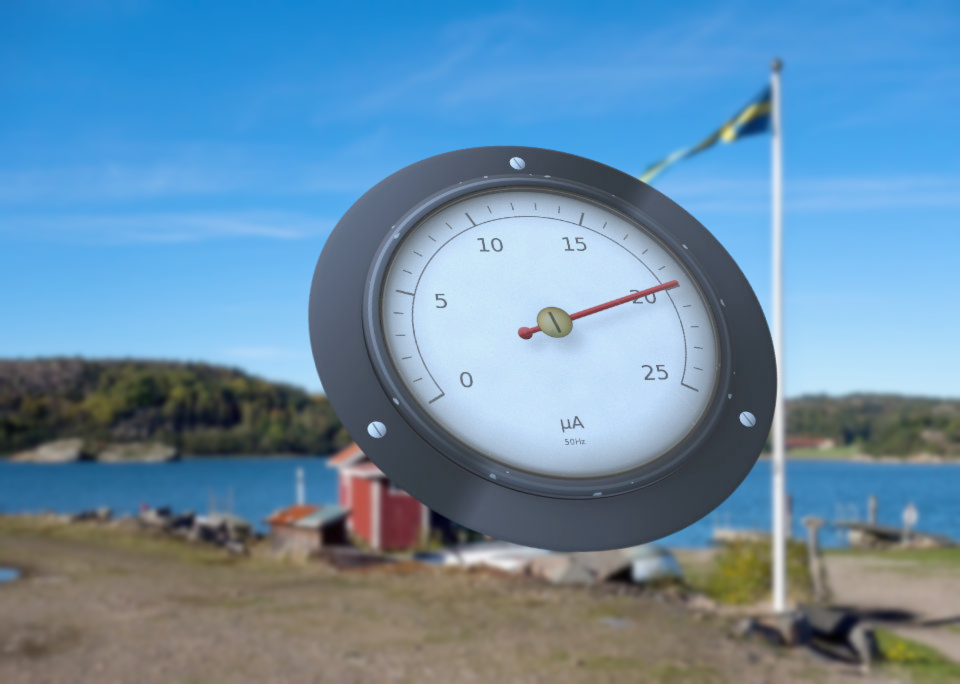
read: 20 µA
